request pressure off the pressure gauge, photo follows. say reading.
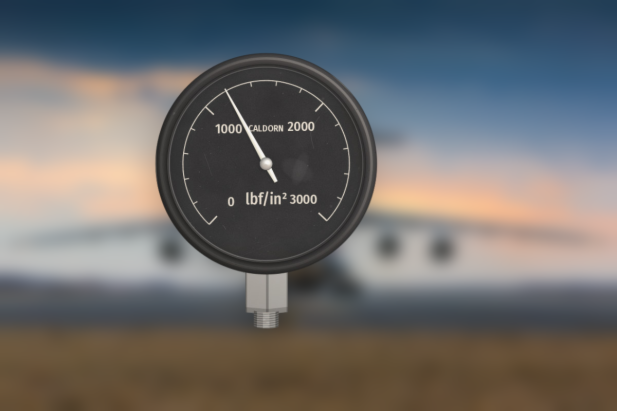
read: 1200 psi
